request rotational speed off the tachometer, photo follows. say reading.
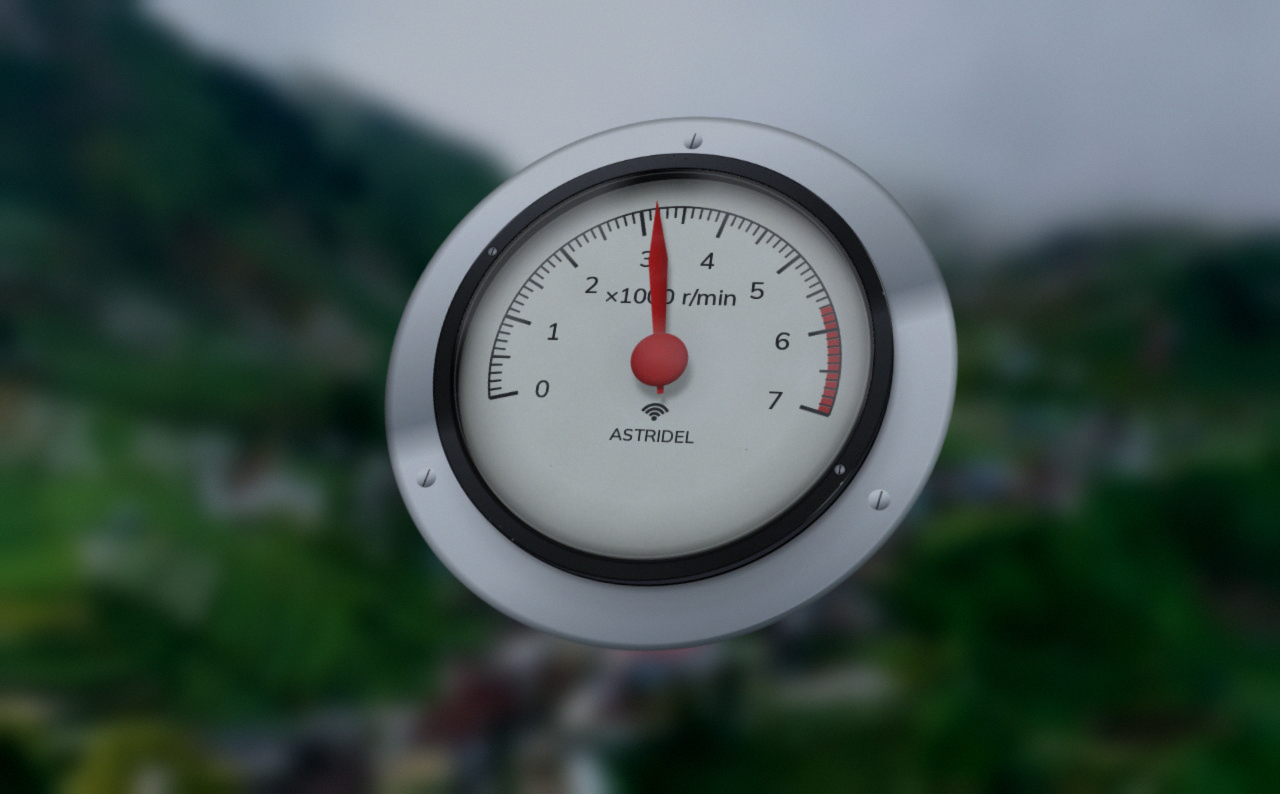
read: 3200 rpm
